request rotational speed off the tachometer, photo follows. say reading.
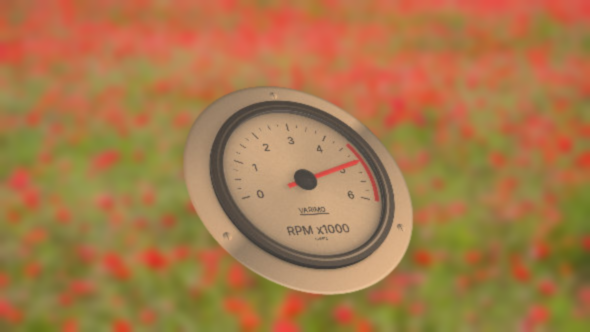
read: 5000 rpm
